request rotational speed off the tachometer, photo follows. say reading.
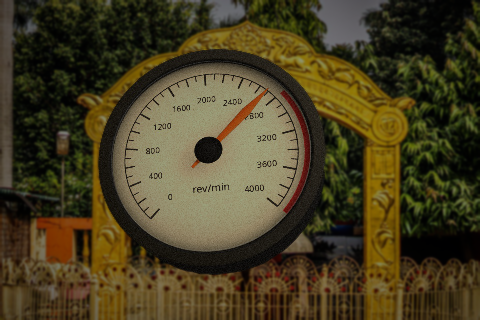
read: 2700 rpm
